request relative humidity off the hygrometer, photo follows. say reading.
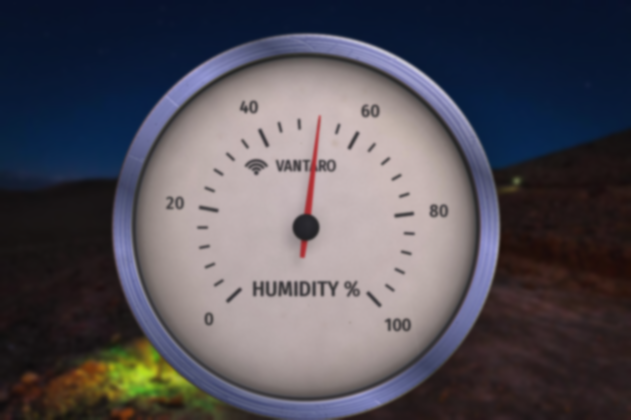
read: 52 %
